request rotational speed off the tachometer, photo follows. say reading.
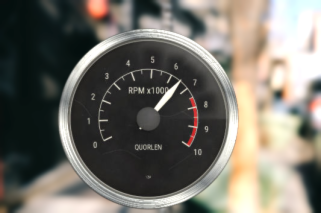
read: 6500 rpm
